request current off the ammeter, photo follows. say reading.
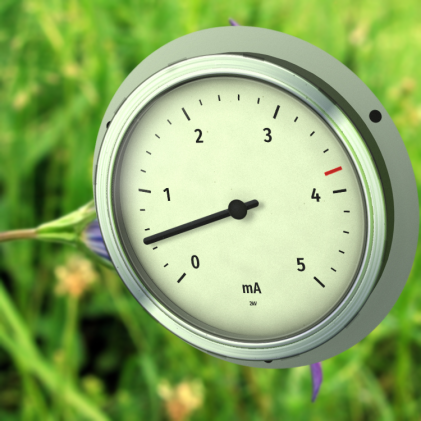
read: 0.5 mA
